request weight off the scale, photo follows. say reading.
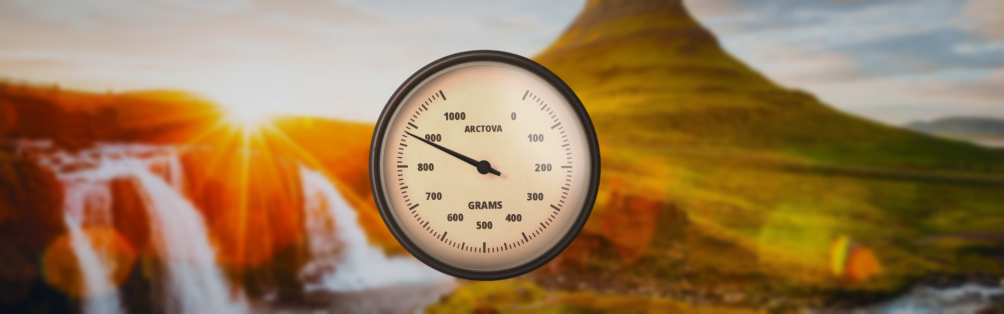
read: 880 g
